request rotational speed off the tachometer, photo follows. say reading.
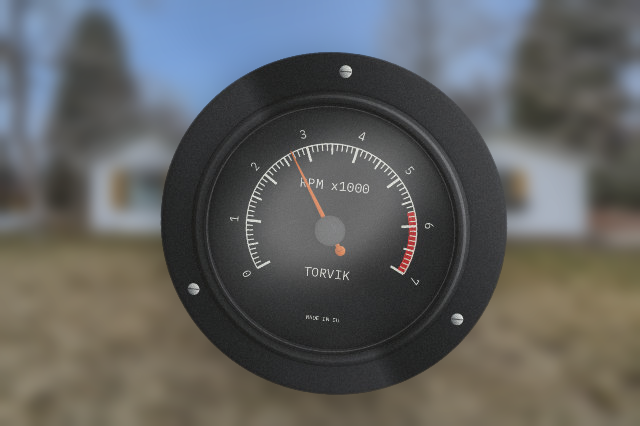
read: 2700 rpm
